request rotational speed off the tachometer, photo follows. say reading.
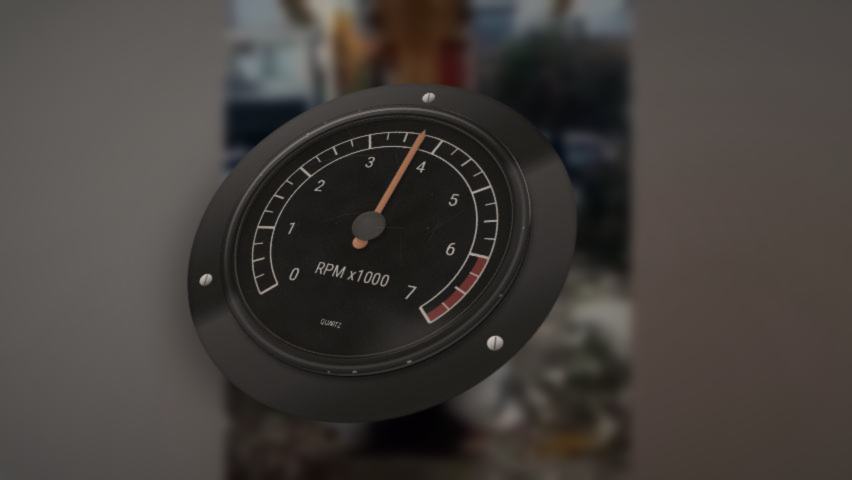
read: 3750 rpm
